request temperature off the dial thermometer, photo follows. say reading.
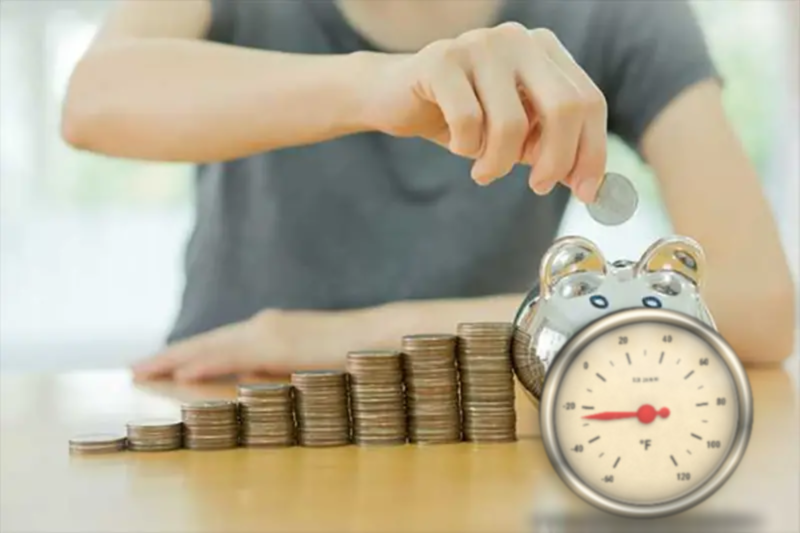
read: -25 °F
